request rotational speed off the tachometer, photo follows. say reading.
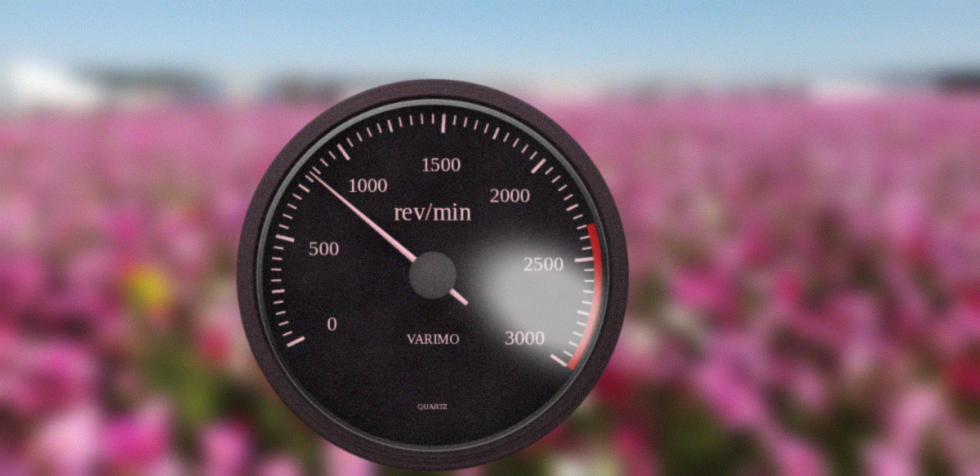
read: 825 rpm
